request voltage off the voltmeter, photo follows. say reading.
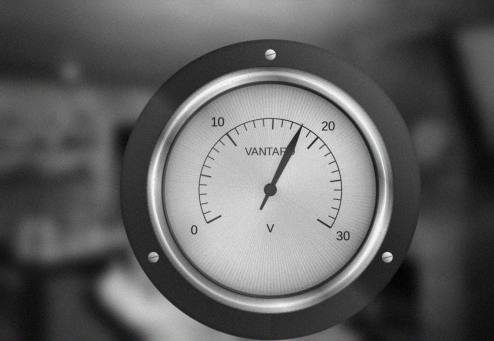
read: 18 V
